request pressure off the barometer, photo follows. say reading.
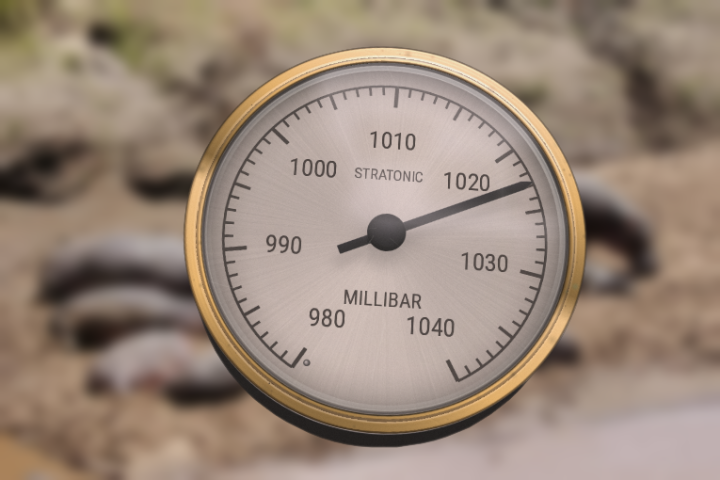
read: 1023 mbar
